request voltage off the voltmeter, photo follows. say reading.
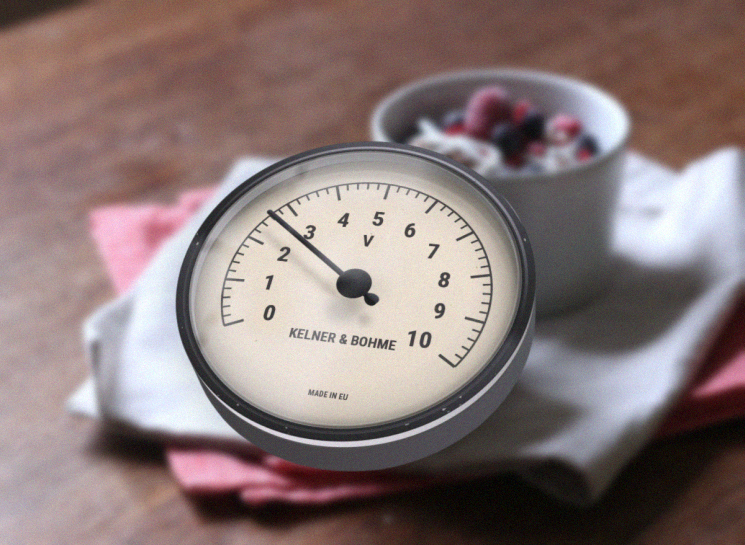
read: 2.6 V
